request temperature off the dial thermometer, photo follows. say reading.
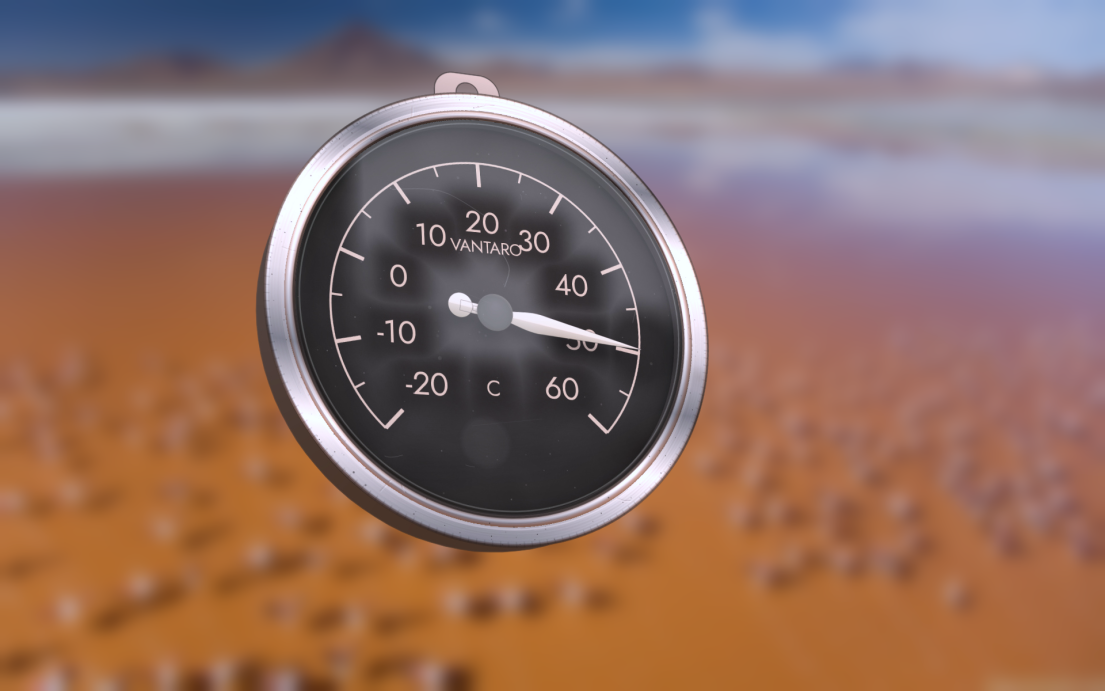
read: 50 °C
